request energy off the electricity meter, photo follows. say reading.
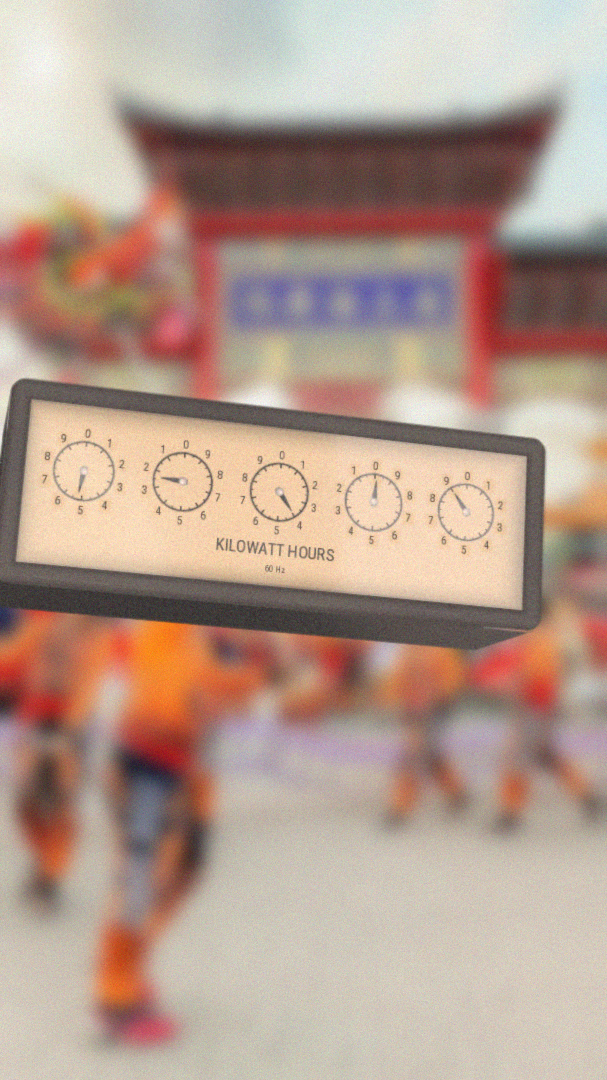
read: 52399 kWh
